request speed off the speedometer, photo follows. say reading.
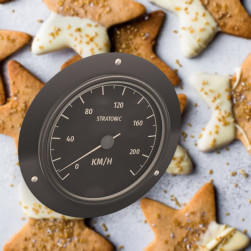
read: 10 km/h
